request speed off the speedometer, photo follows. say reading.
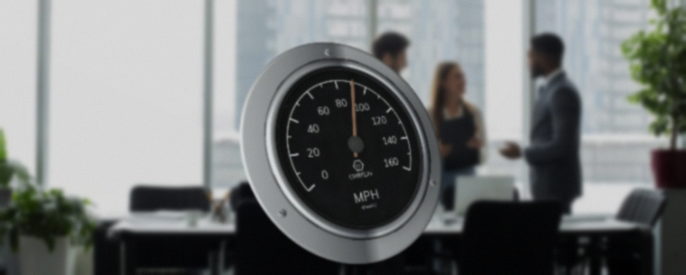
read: 90 mph
